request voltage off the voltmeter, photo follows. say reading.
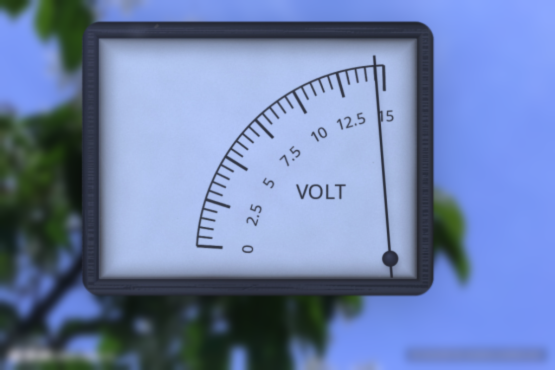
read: 14.5 V
